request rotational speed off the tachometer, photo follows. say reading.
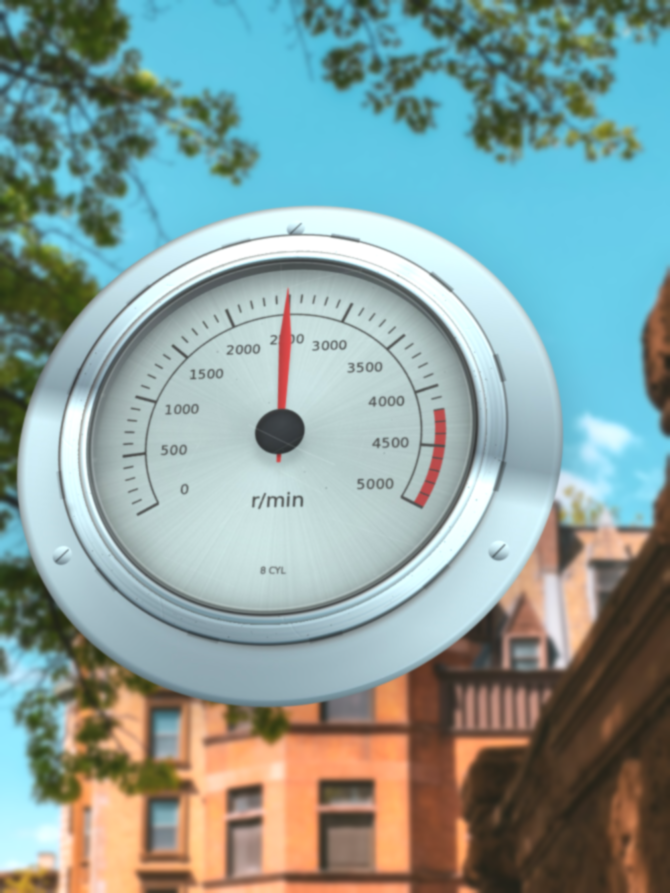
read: 2500 rpm
